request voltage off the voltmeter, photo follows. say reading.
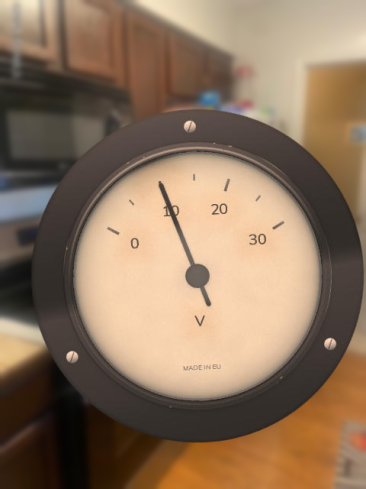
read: 10 V
